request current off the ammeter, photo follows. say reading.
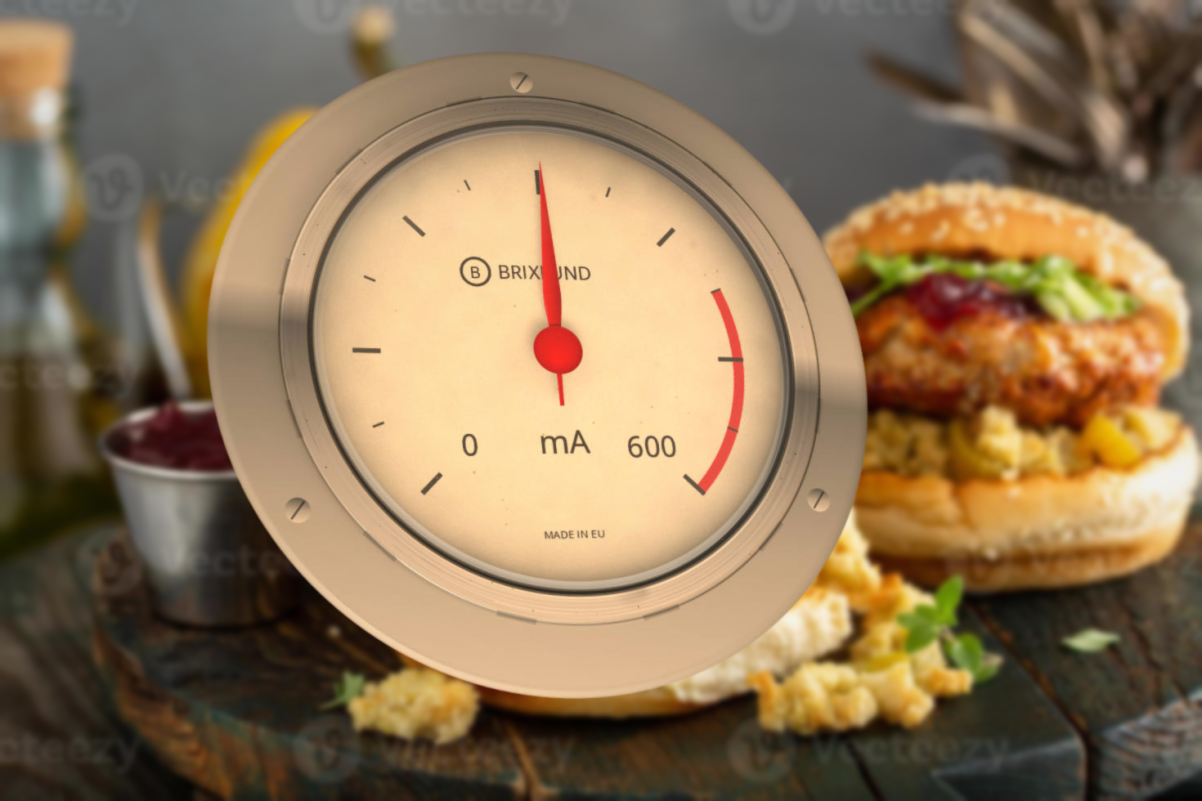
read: 300 mA
